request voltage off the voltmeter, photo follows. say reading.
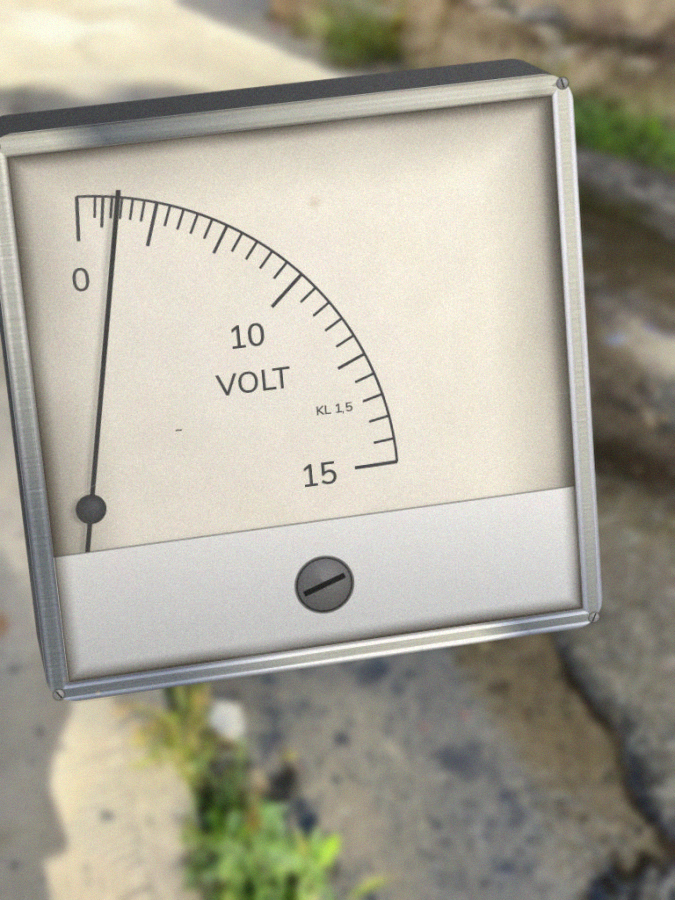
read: 3.25 V
